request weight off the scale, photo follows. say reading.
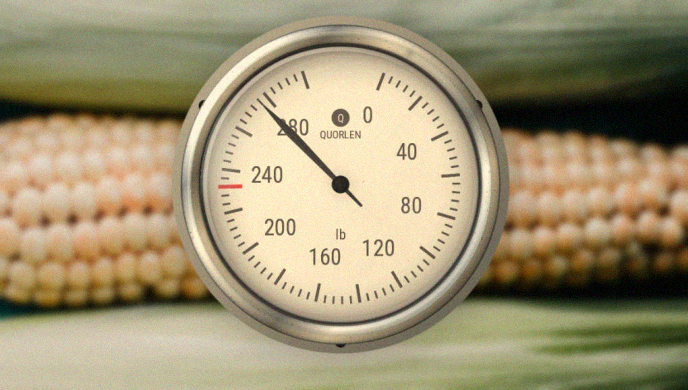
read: 276 lb
